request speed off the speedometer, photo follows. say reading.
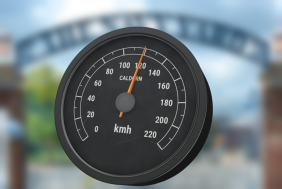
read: 120 km/h
